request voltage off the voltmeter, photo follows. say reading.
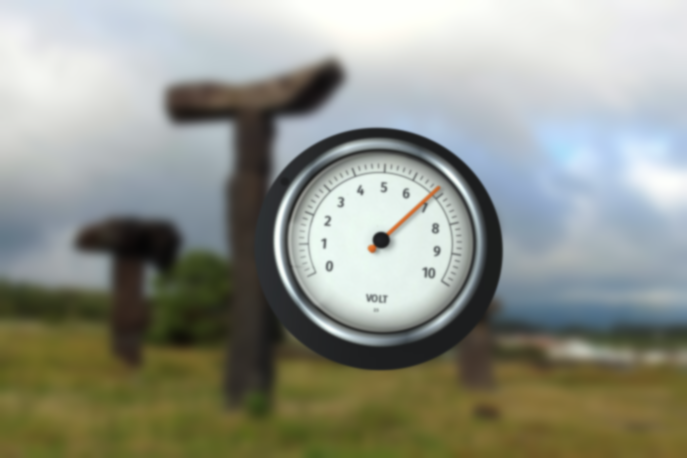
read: 6.8 V
